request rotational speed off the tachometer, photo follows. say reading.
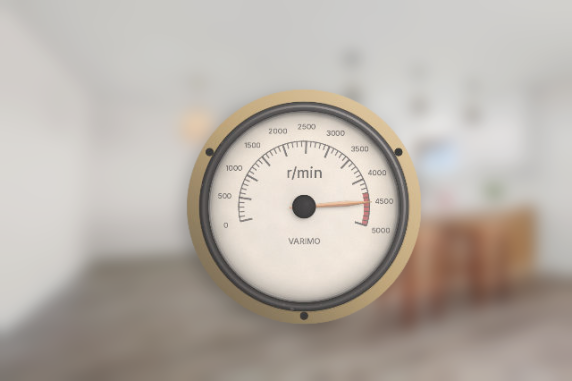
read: 4500 rpm
